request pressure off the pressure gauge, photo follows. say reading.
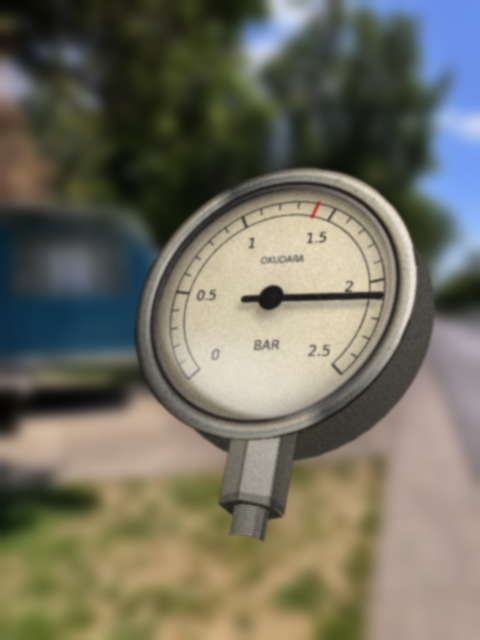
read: 2.1 bar
